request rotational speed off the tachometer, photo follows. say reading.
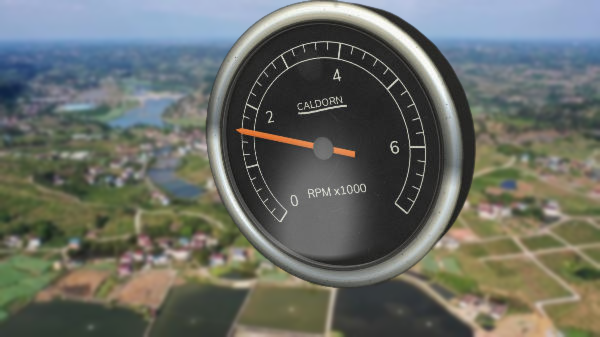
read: 1600 rpm
